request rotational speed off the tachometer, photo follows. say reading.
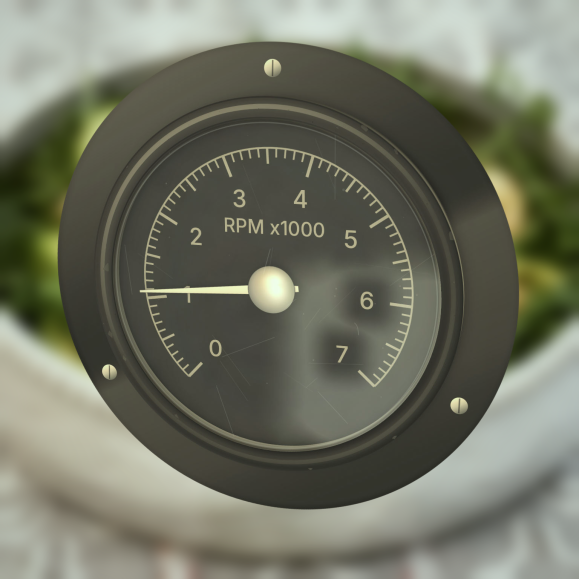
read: 1100 rpm
